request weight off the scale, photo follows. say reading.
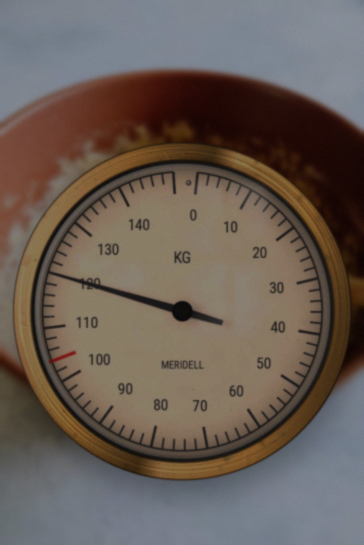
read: 120 kg
